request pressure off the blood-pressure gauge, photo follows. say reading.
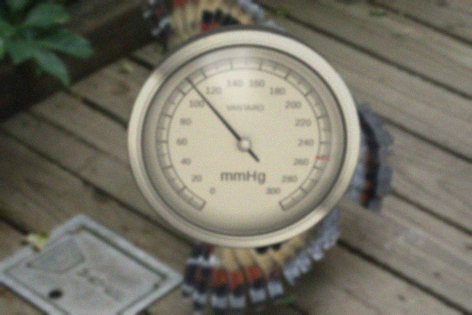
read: 110 mmHg
